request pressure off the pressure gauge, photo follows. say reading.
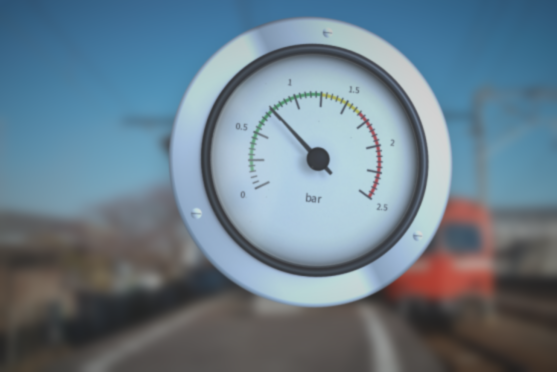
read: 0.75 bar
